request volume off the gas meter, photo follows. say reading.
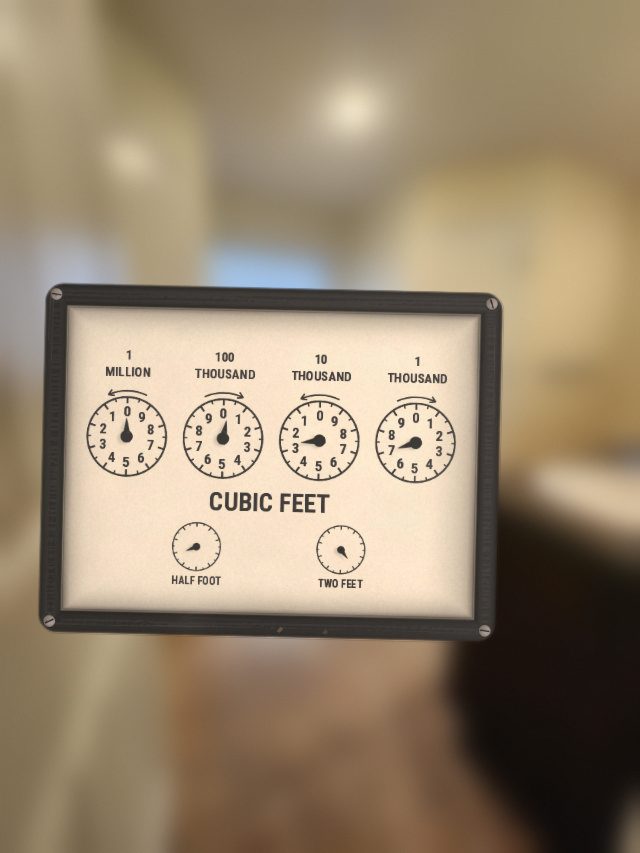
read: 2700 ft³
